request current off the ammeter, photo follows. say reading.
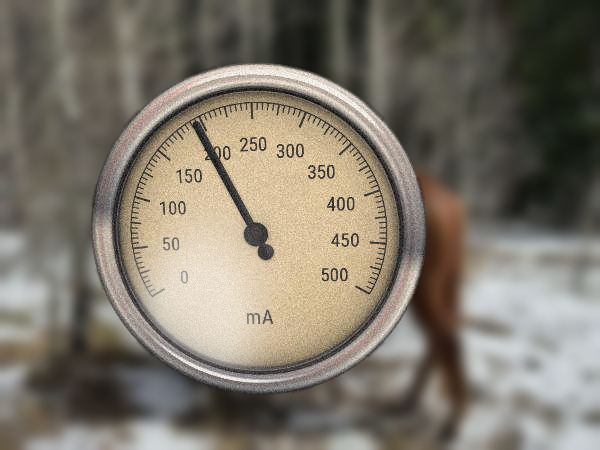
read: 195 mA
